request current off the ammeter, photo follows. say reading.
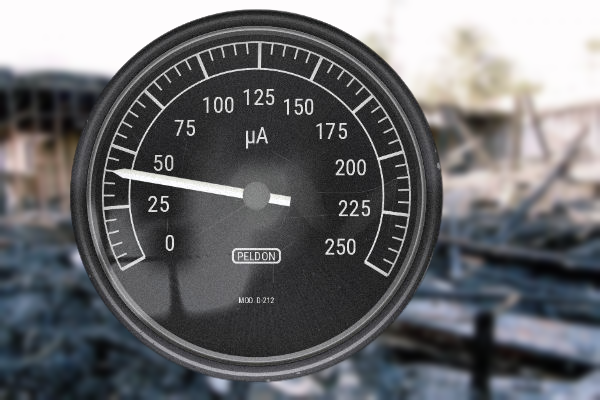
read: 40 µA
